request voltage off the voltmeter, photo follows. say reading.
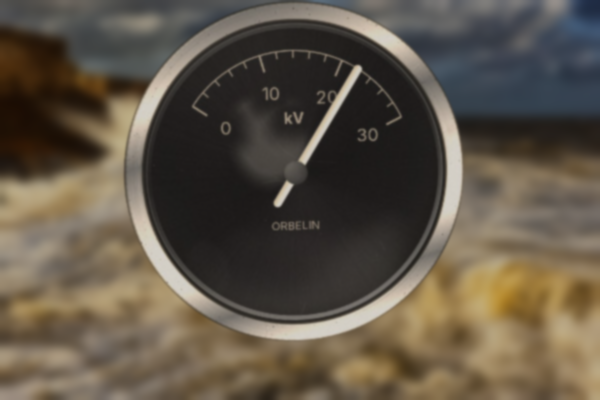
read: 22 kV
